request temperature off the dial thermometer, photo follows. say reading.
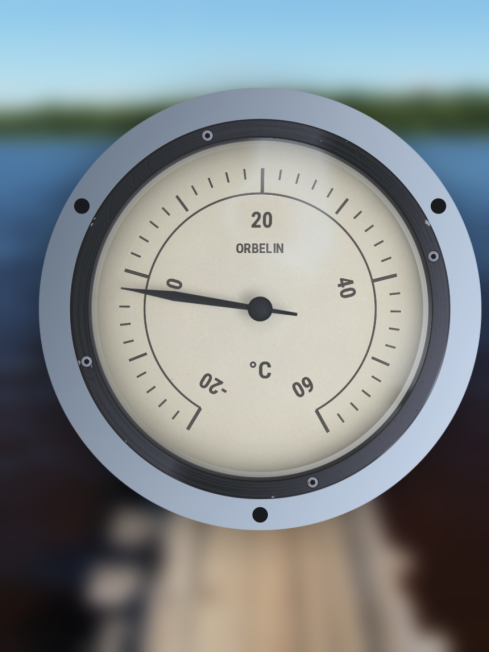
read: -2 °C
